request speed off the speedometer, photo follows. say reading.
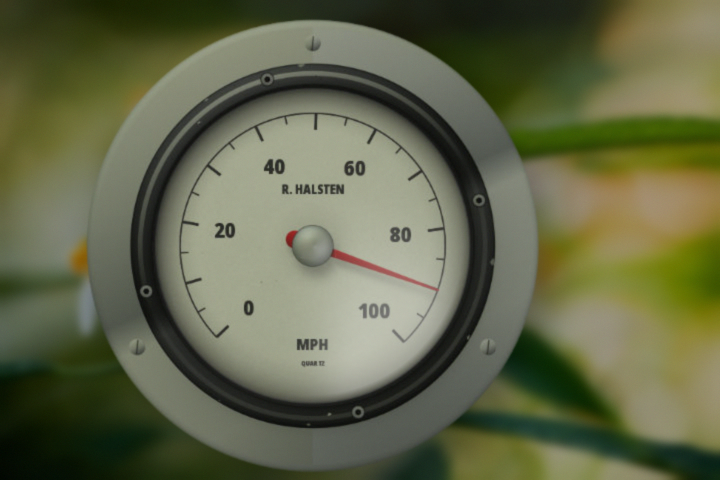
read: 90 mph
